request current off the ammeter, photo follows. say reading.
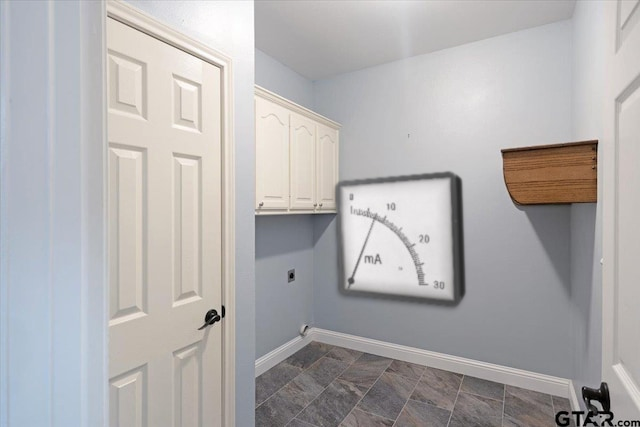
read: 7.5 mA
